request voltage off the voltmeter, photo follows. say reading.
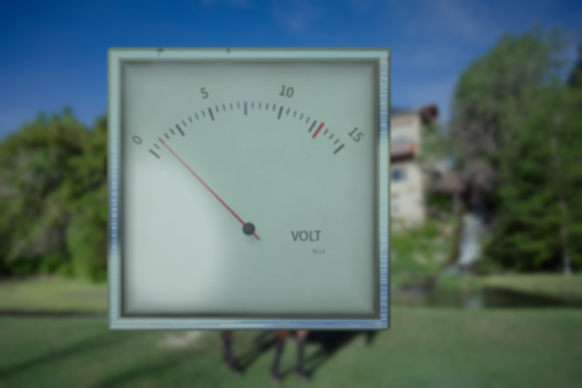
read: 1 V
